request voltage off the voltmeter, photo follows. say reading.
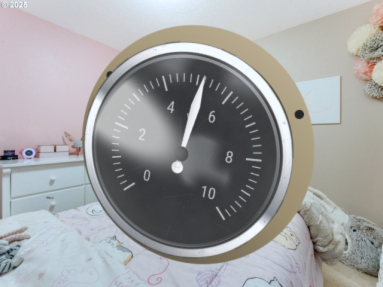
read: 5.2 V
